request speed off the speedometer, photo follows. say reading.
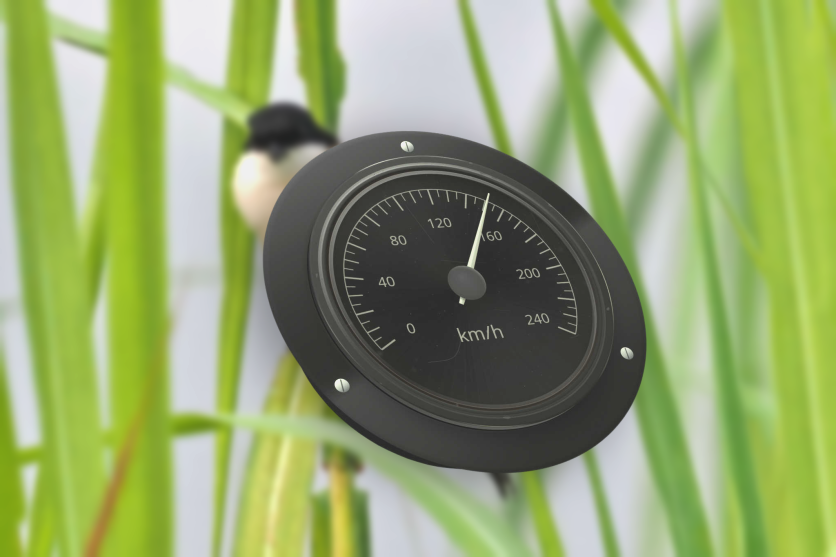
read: 150 km/h
